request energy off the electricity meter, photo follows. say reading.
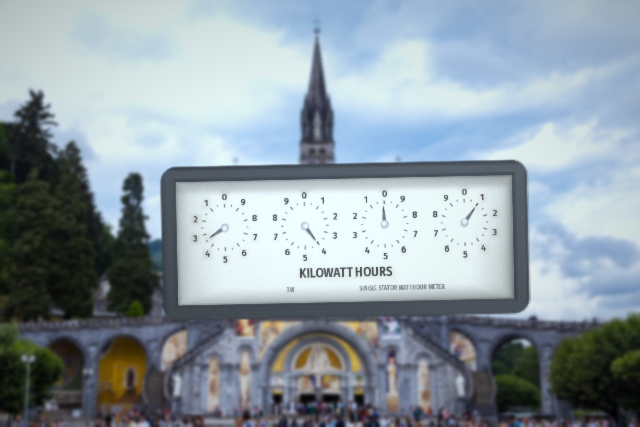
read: 3401 kWh
